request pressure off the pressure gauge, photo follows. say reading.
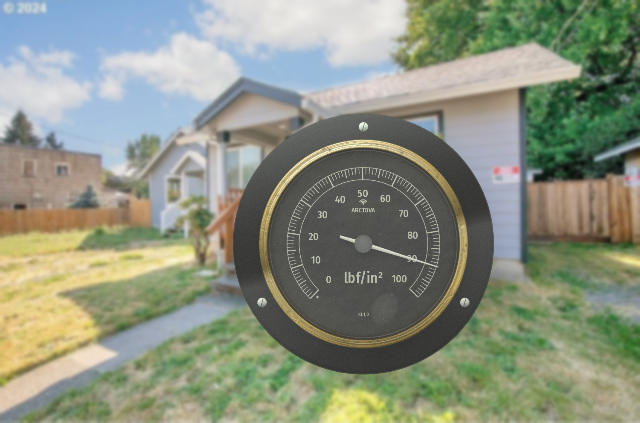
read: 90 psi
